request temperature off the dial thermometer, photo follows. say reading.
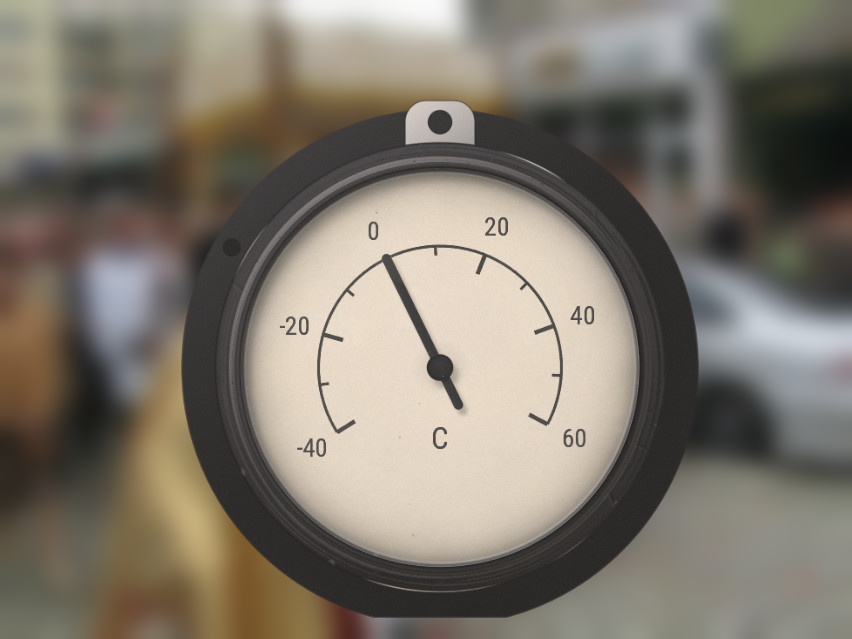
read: 0 °C
